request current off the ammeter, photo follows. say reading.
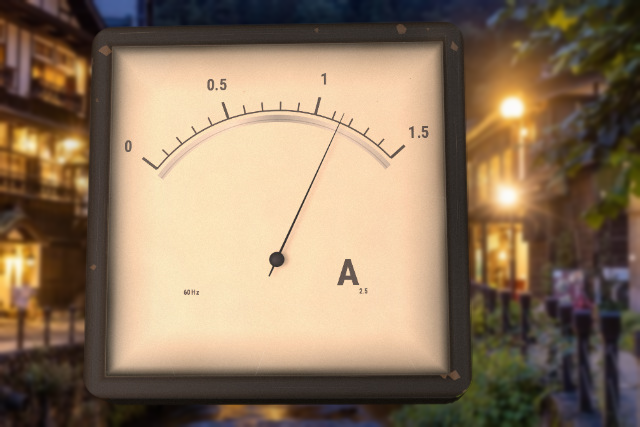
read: 1.15 A
